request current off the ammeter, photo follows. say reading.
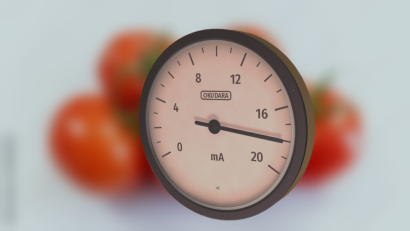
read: 18 mA
